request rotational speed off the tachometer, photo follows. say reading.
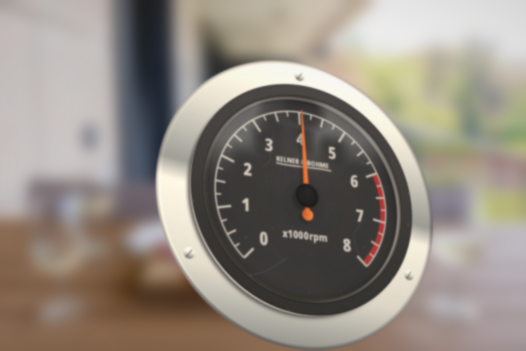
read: 4000 rpm
